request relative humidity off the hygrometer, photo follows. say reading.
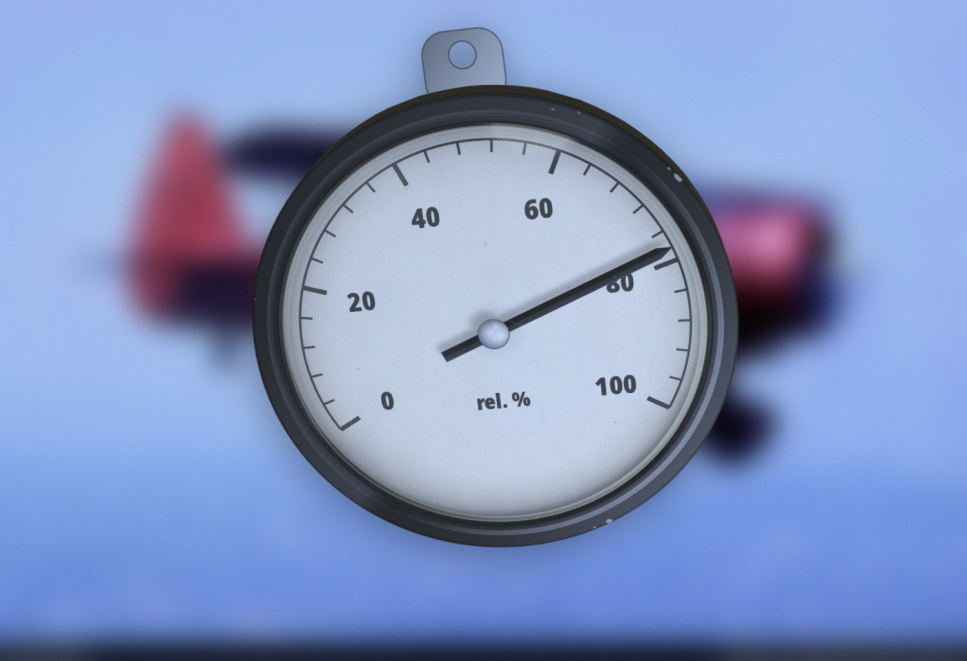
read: 78 %
